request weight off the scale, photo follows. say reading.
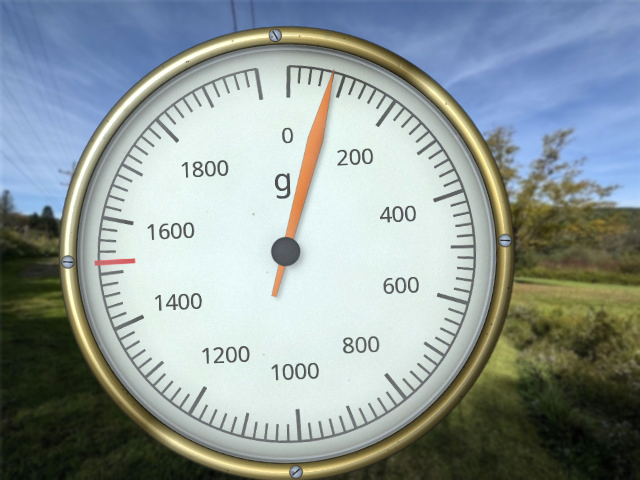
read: 80 g
